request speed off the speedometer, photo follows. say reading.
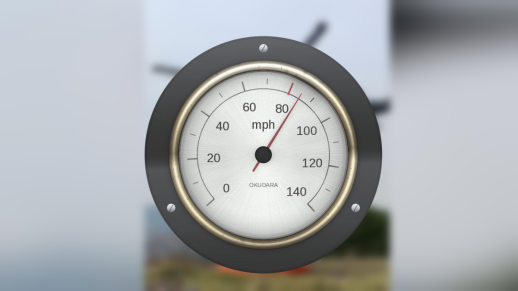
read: 85 mph
